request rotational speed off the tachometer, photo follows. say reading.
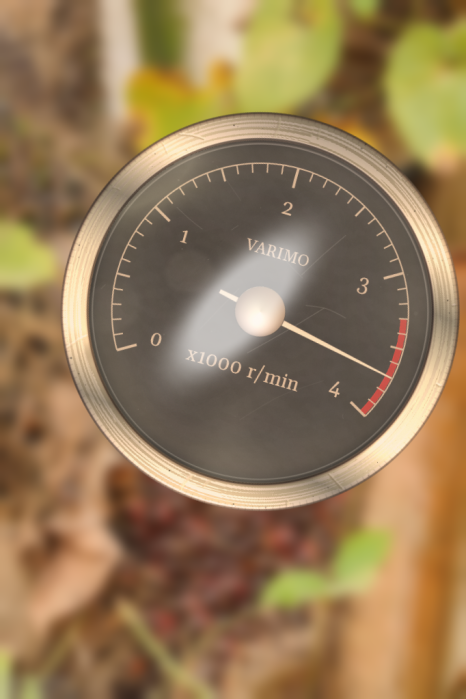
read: 3700 rpm
